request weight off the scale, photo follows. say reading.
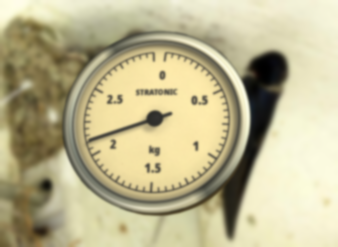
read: 2.1 kg
